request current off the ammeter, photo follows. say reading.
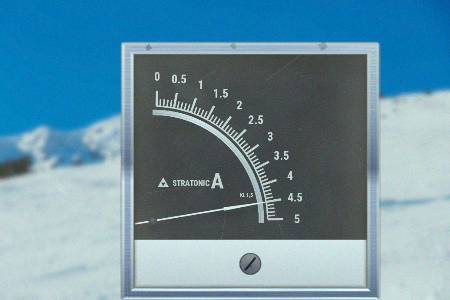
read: 4.5 A
